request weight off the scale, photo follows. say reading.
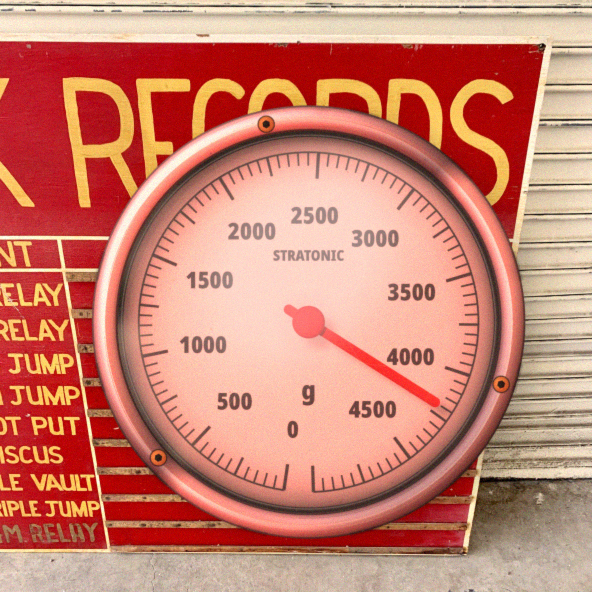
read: 4200 g
